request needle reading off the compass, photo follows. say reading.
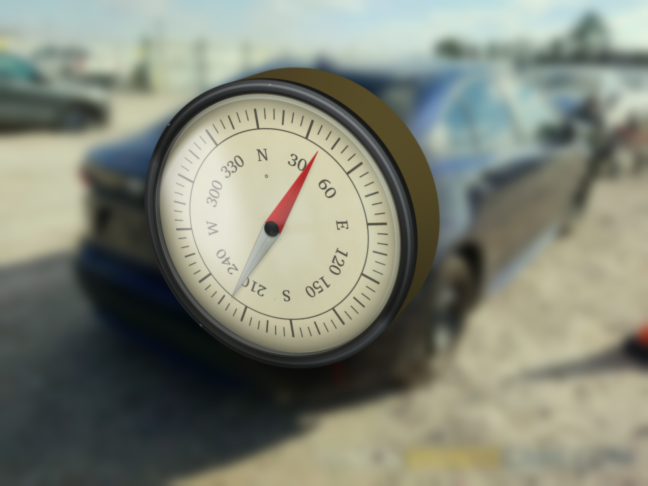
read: 40 °
